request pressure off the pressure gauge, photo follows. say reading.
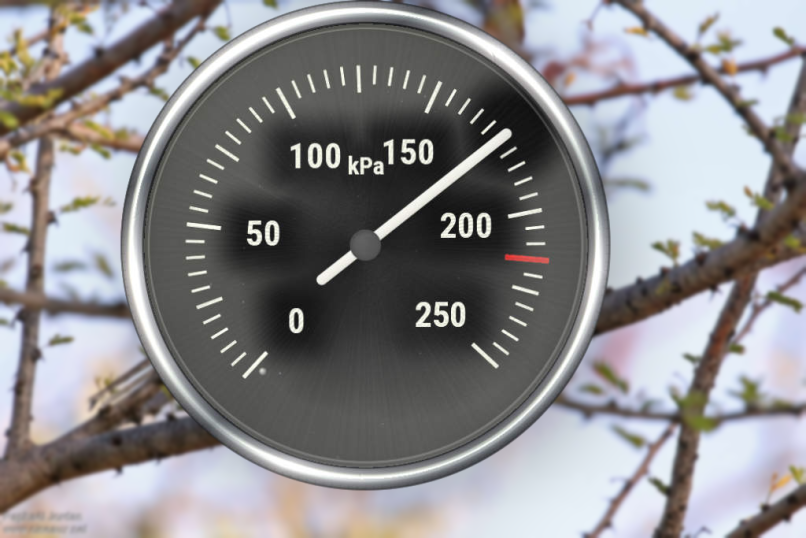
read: 175 kPa
